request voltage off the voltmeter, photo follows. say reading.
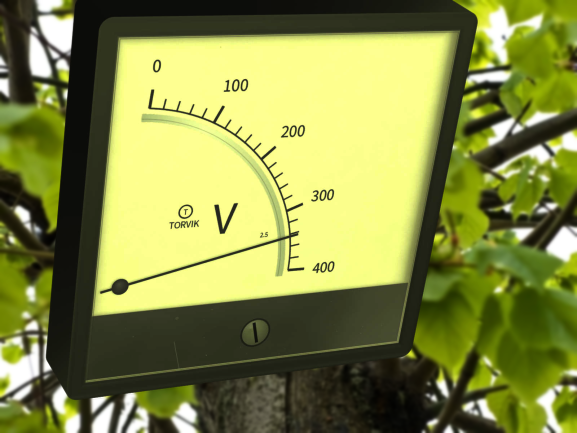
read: 340 V
